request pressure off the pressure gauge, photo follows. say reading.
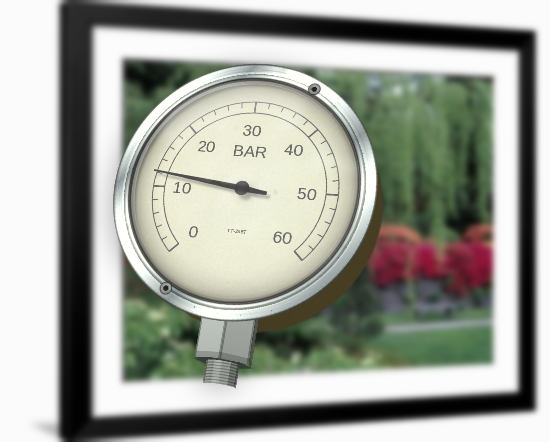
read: 12 bar
